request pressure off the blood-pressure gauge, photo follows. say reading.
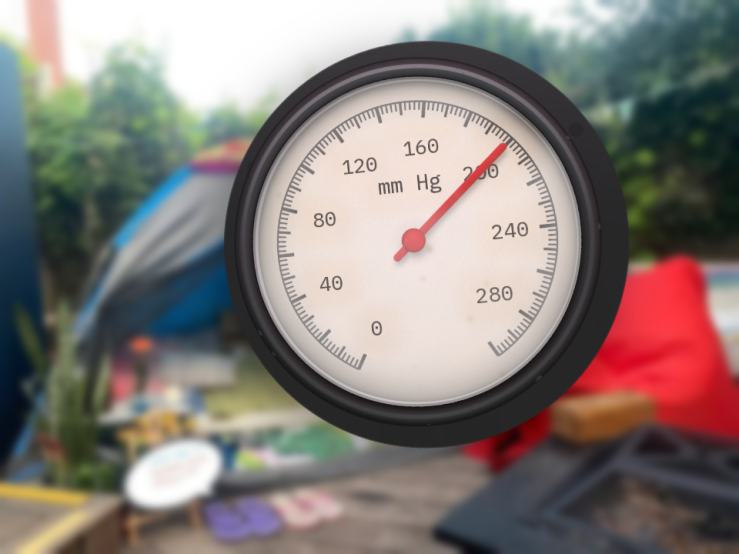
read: 200 mmHg
